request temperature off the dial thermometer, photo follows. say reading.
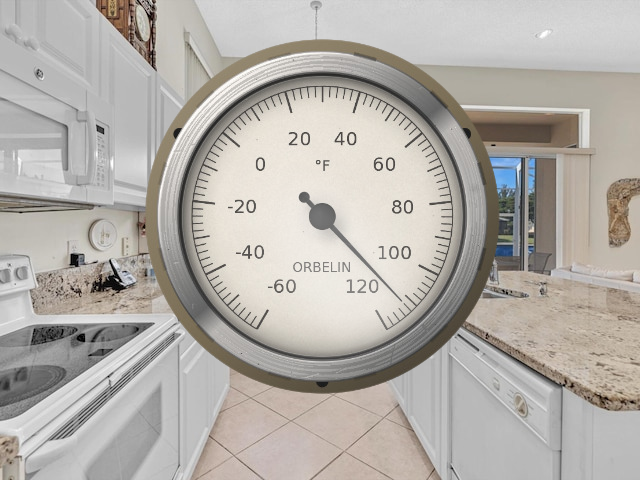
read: 112 °F
